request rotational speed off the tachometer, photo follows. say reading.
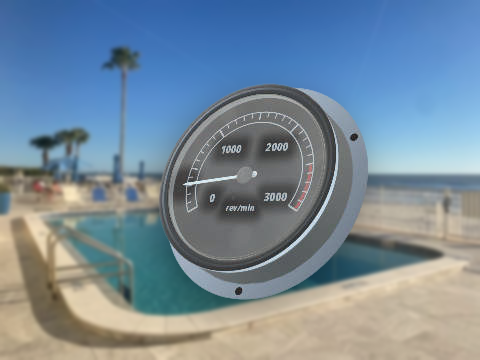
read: 300 rpm
